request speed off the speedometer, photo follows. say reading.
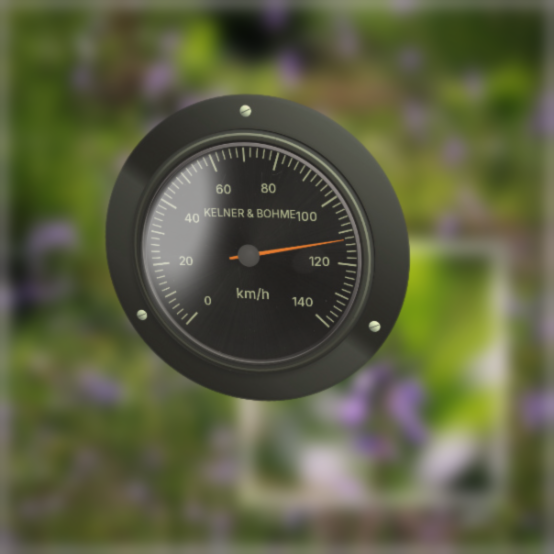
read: 112 km/h
